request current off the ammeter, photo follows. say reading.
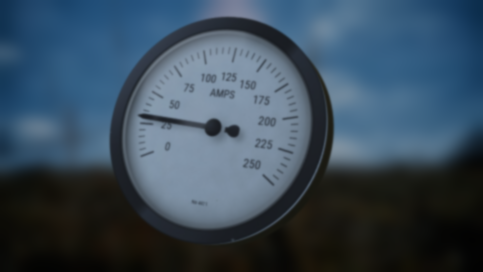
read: 30 A
